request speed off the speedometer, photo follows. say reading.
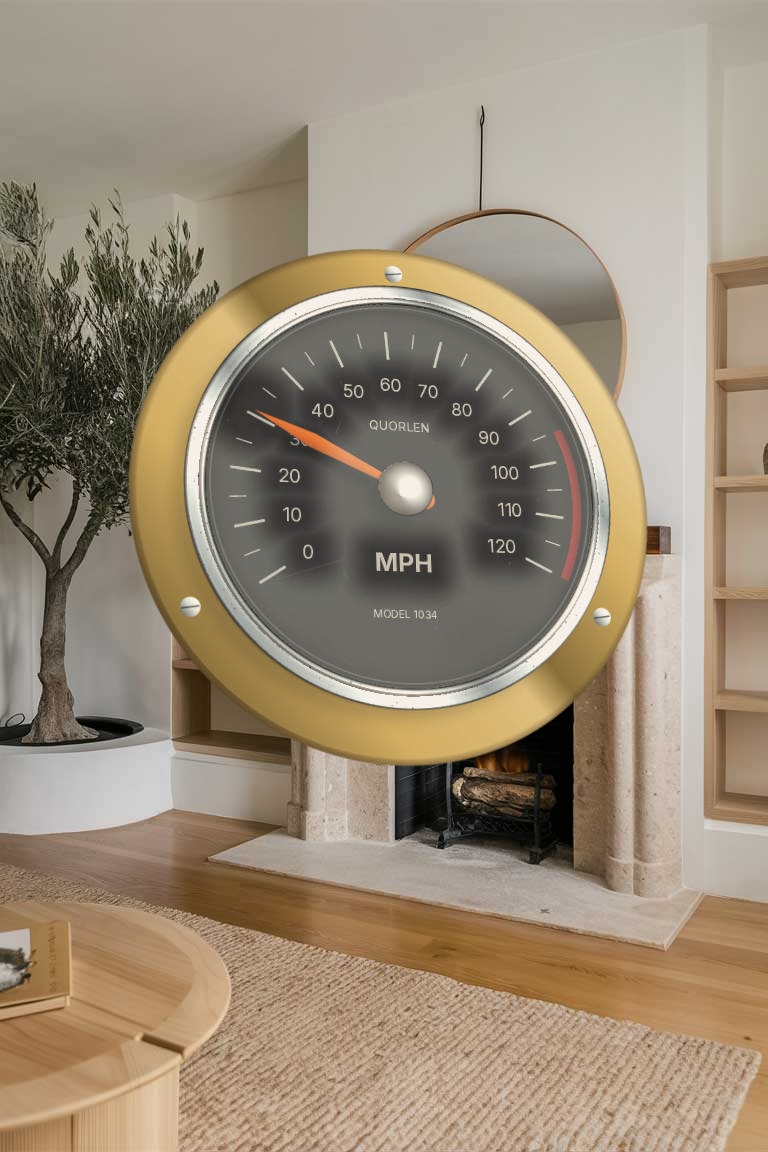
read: 30 mph
